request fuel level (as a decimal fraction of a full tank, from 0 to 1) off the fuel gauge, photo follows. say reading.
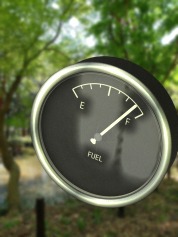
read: 0.875
